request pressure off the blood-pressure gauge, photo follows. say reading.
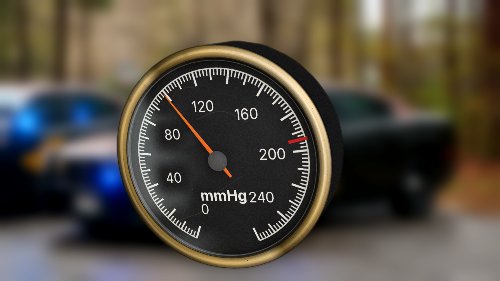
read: 100 mmHg
